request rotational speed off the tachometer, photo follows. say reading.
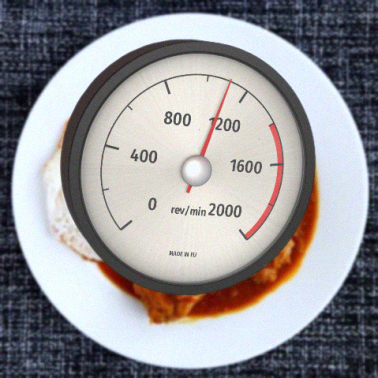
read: 1100 rpm
